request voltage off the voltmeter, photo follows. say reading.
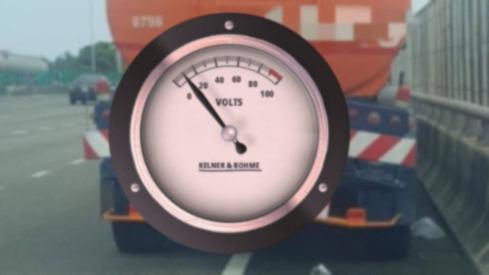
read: 10 V
